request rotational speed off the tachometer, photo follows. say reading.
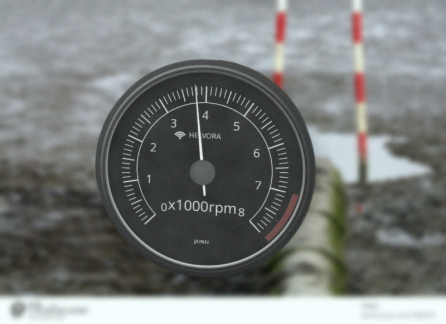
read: 3800 rpm
